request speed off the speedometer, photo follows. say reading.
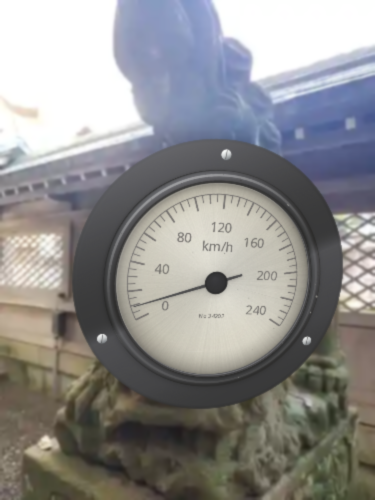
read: 10 km/h
